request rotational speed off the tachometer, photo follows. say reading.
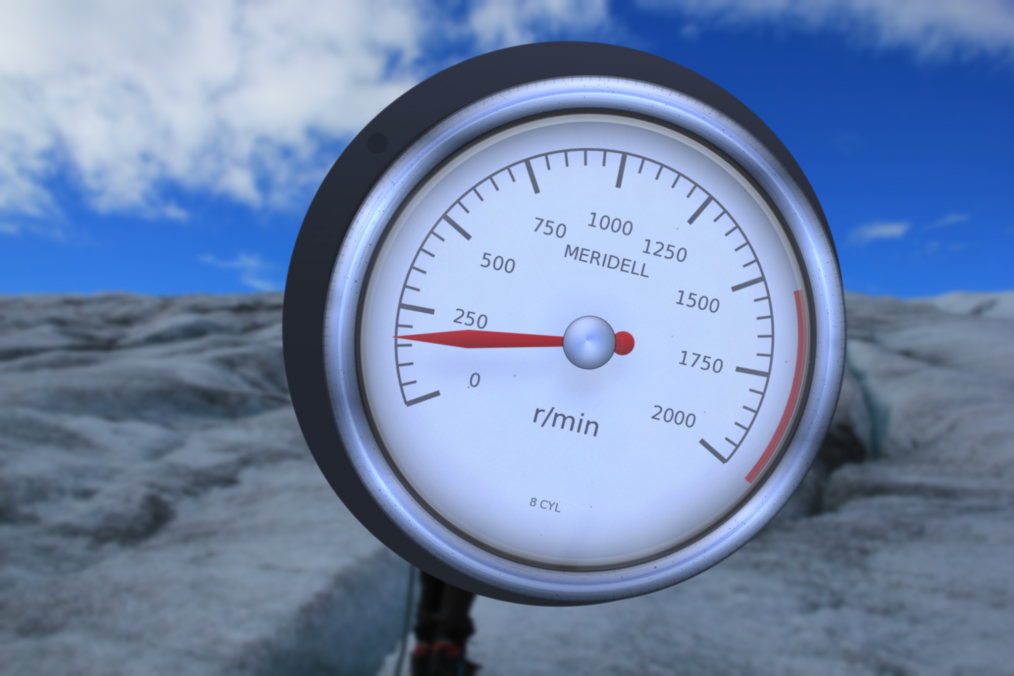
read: 175 rpm
